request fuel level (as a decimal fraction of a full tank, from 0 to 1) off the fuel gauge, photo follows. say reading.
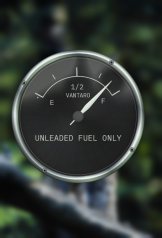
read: 0.875
